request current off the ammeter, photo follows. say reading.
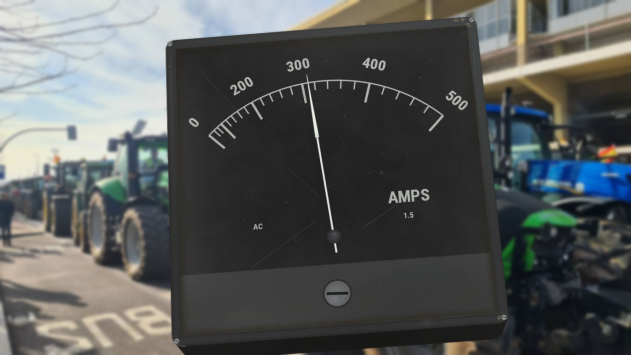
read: 310 A
